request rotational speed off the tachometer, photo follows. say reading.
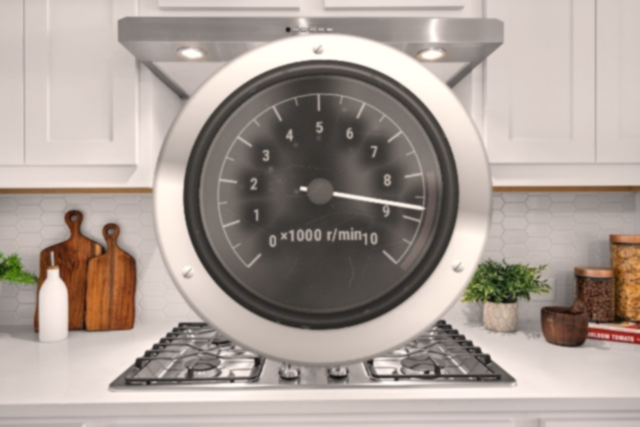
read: 8750 rpm
